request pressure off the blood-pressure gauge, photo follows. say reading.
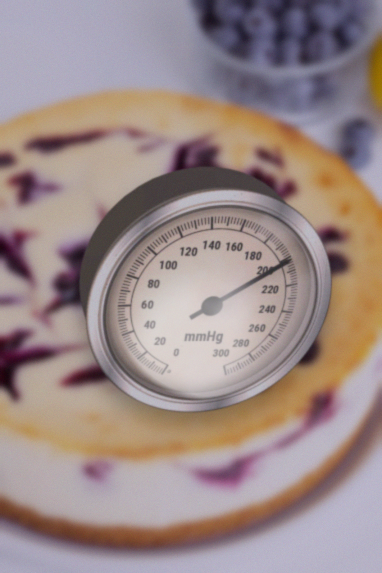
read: 200 mmHg
